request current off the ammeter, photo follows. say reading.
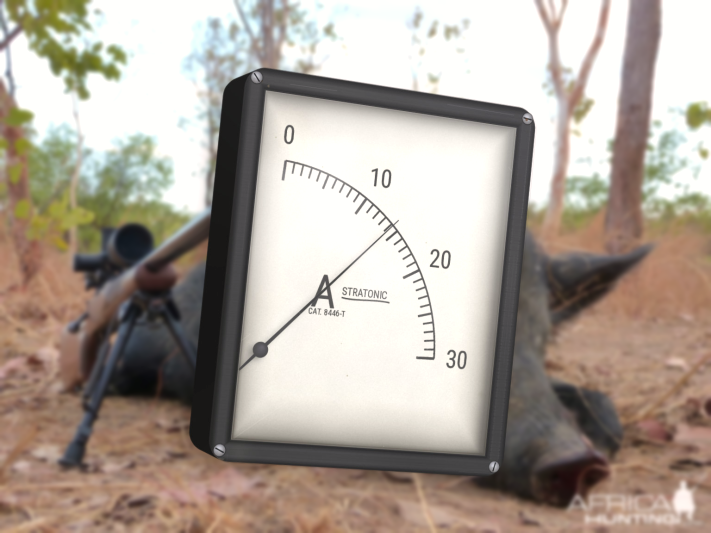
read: 14 A
